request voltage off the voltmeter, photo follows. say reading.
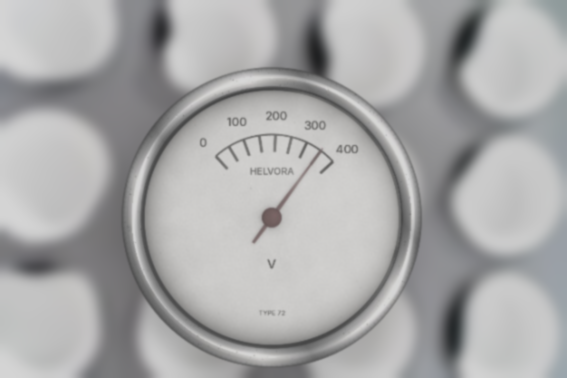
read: 350 V
